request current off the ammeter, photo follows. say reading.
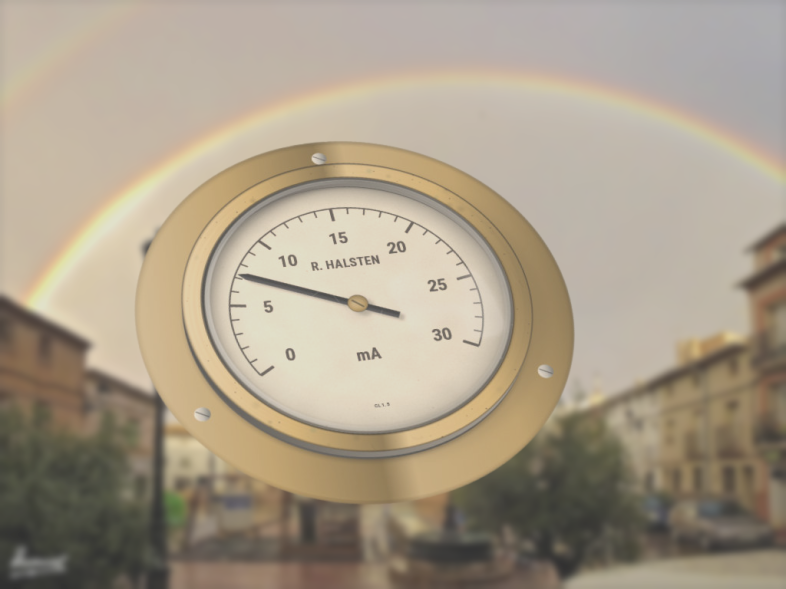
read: 7 mA
